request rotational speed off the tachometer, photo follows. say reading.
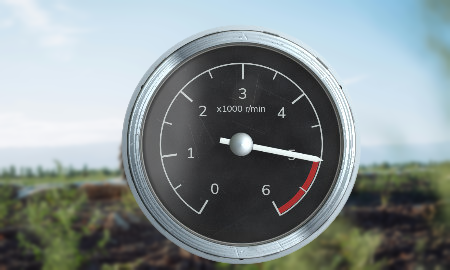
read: 5000 rpm
